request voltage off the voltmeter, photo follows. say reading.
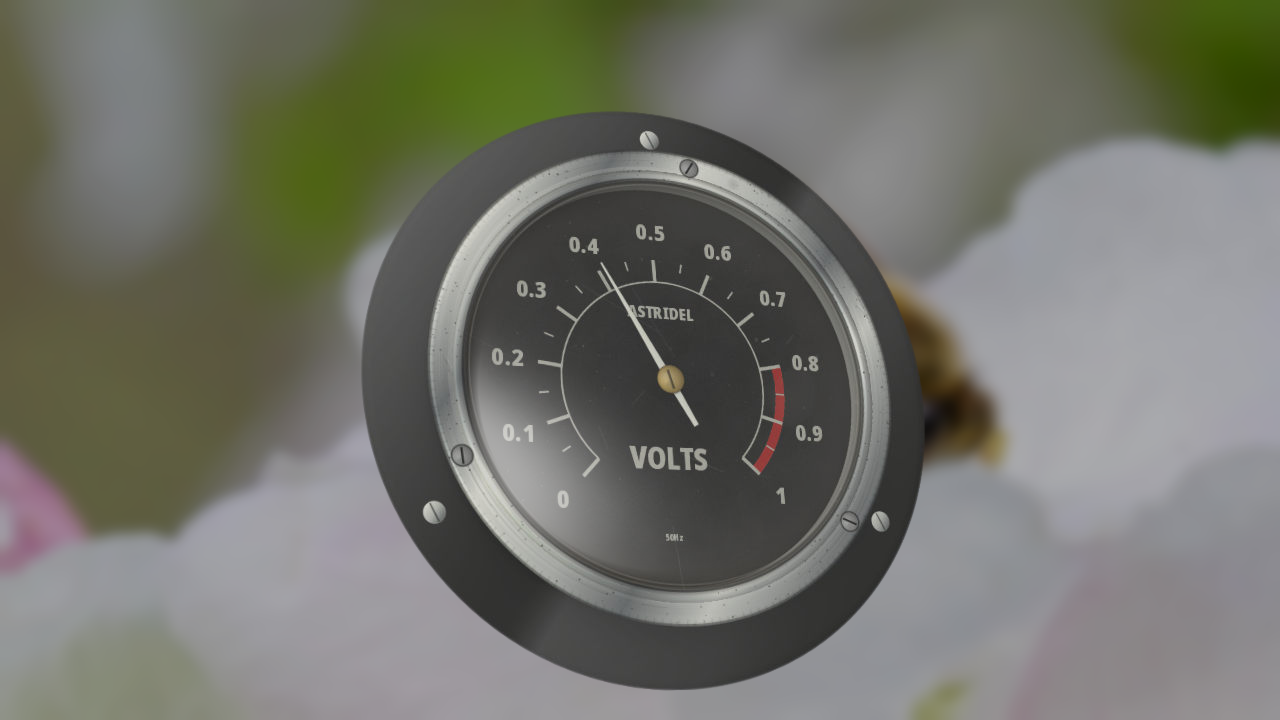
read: 0.4 V
